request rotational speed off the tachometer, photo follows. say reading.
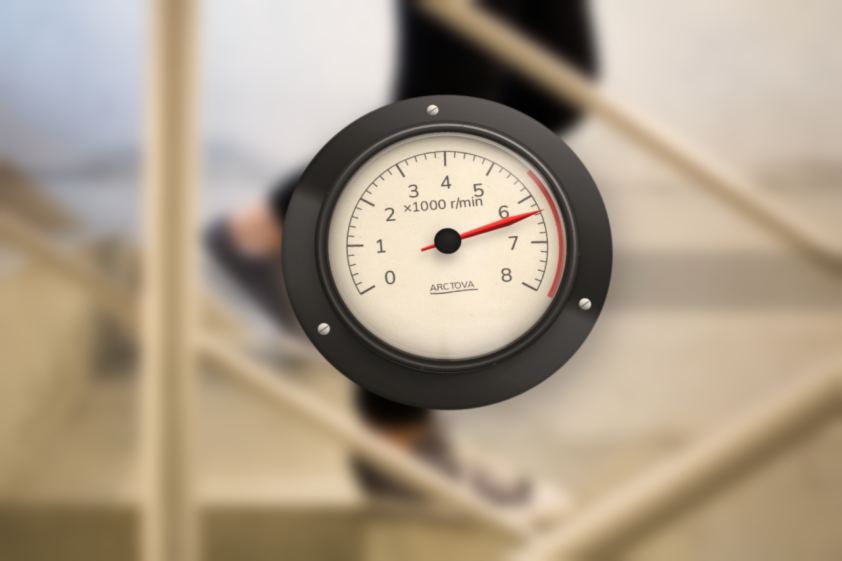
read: 6400 rpm
